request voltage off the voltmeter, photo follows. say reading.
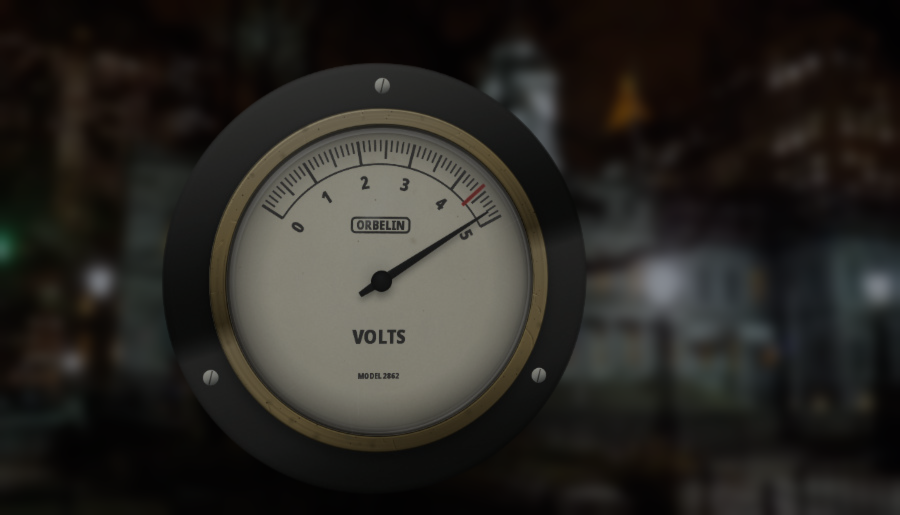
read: 4.8 V
